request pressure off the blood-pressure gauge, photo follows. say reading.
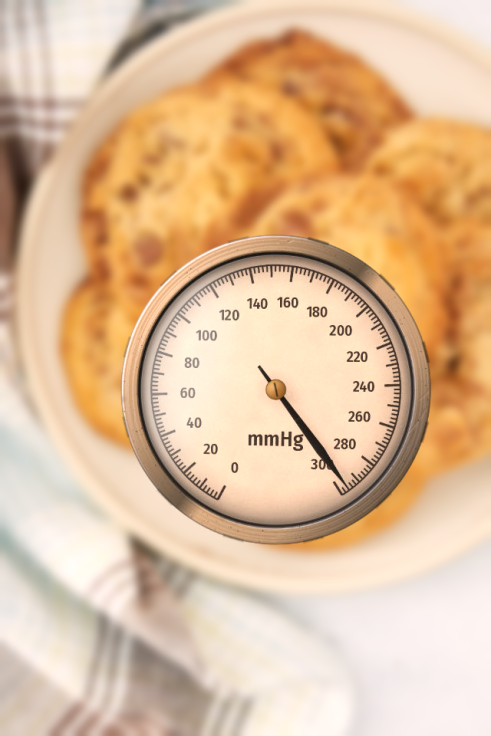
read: 296 mmHg
